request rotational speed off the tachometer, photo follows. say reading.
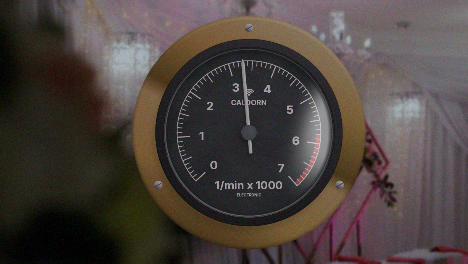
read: 3300 rpm
